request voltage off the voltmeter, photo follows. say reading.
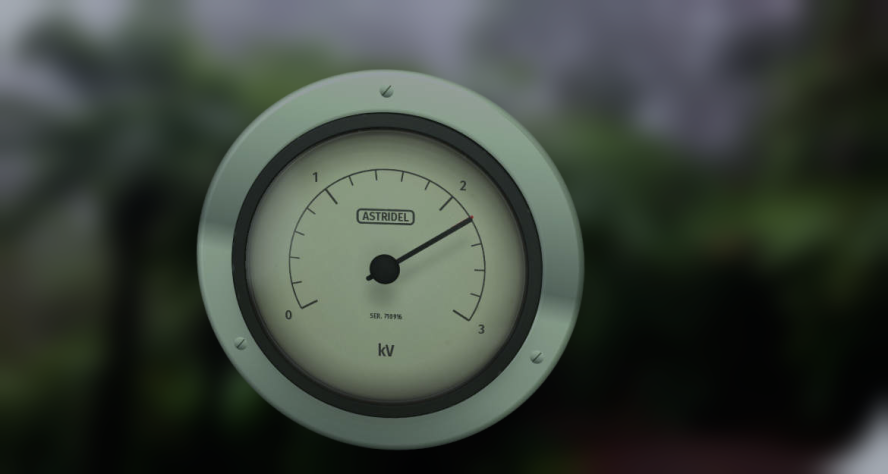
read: 2.2 kV
